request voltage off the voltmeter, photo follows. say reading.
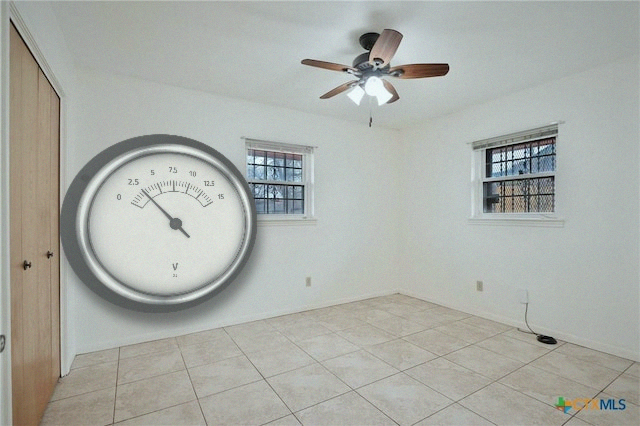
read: 2.5 V
